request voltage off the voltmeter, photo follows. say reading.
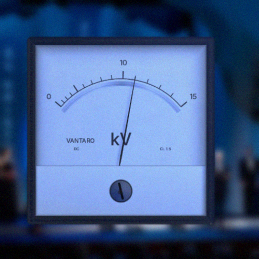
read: 11 kV
